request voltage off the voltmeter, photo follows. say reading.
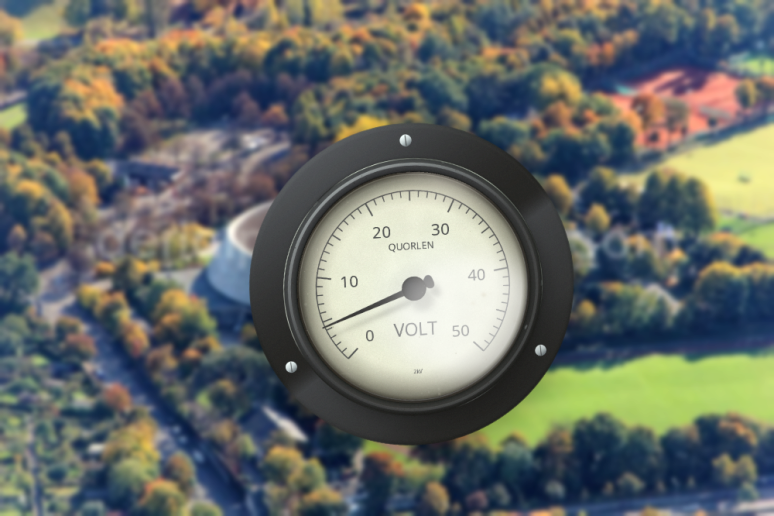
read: 4.5 V
